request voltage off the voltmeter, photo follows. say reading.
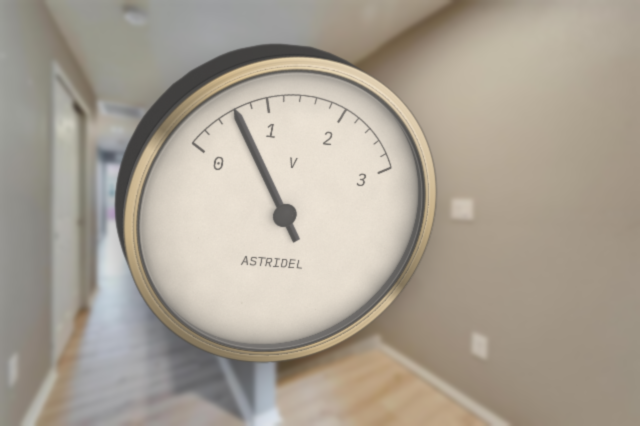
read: 0.6 V
